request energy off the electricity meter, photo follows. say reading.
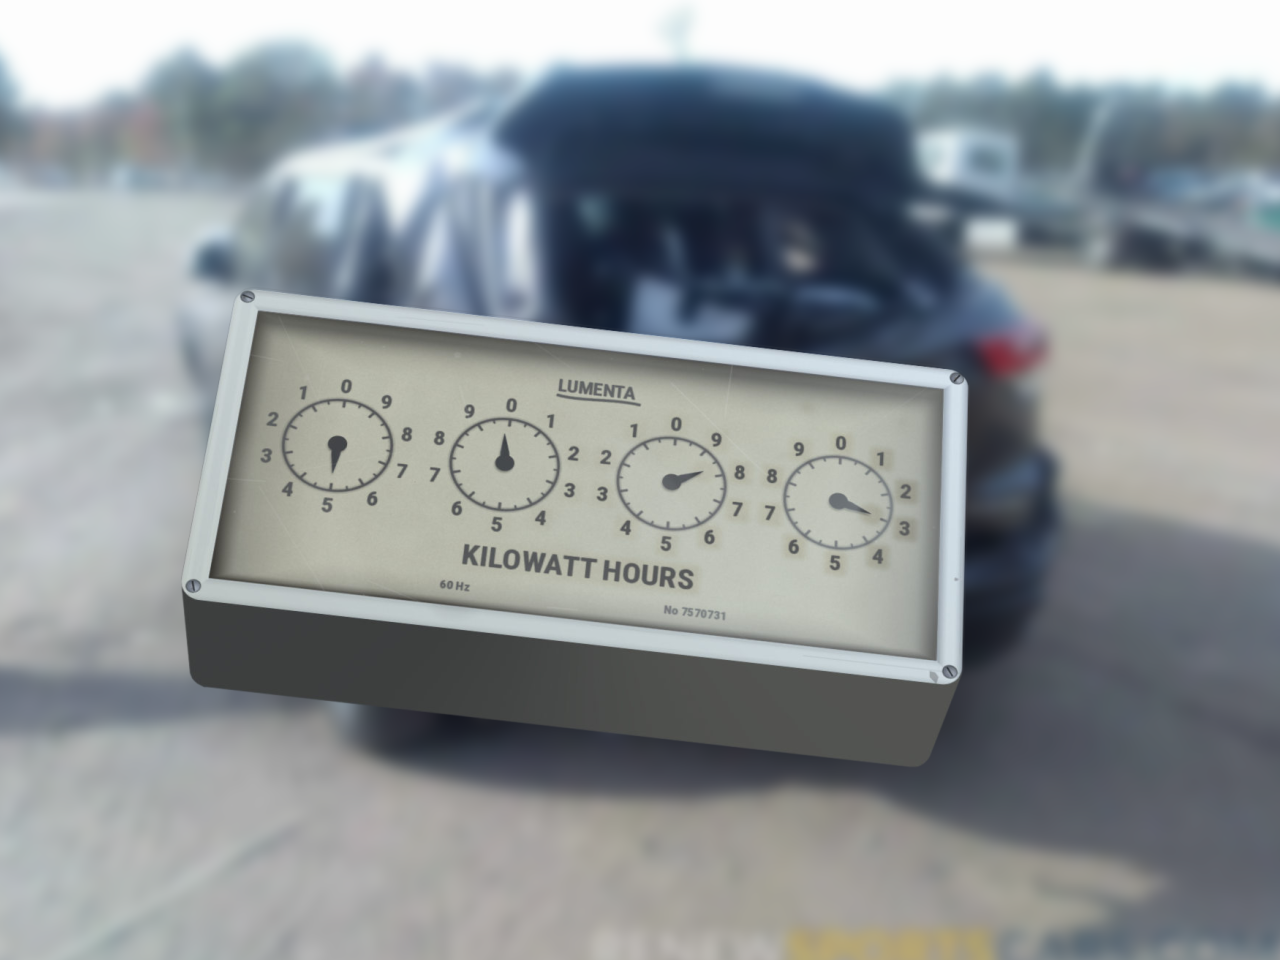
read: 4983 kWh
